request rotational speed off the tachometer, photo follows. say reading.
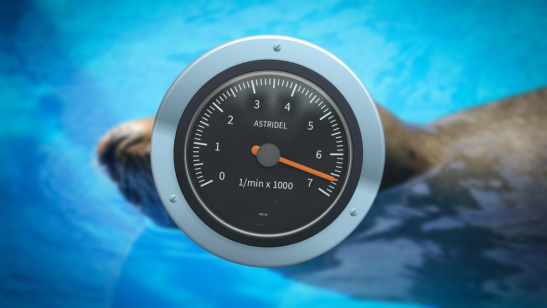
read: 6600 rpm
